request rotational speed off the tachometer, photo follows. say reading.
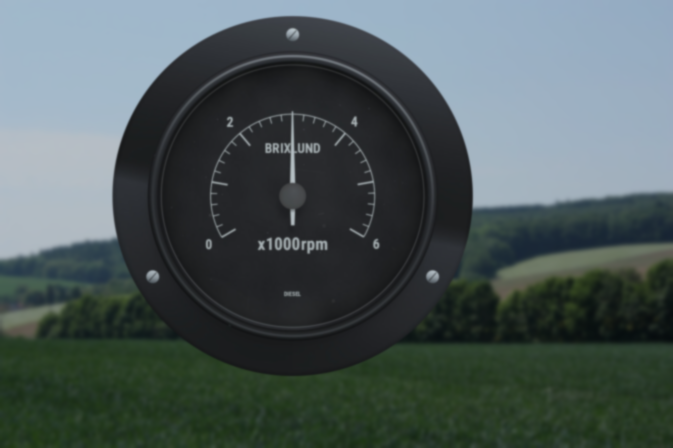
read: 3000 rpm
